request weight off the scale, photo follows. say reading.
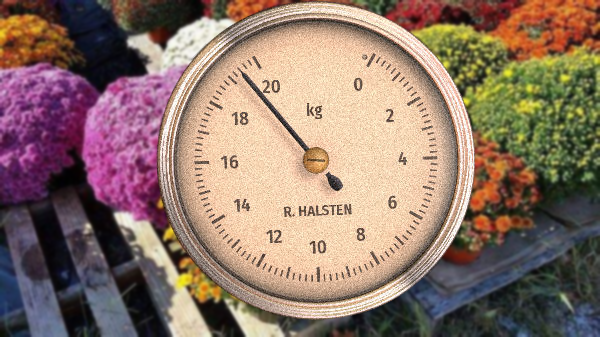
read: 19.4 kg
